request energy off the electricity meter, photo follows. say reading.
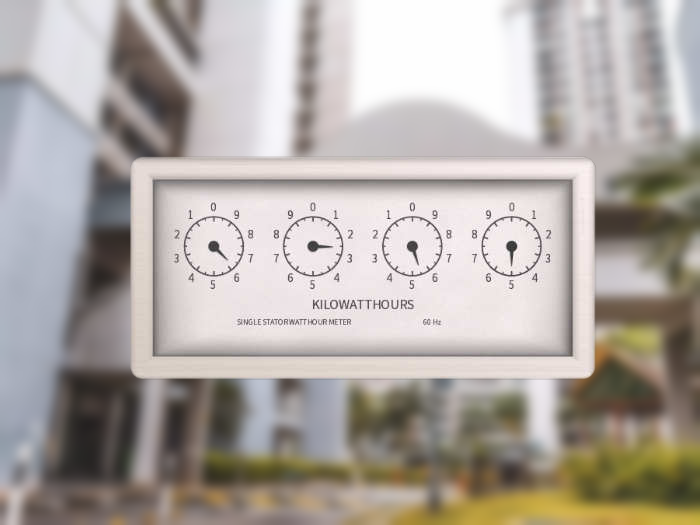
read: 6255 kWh
